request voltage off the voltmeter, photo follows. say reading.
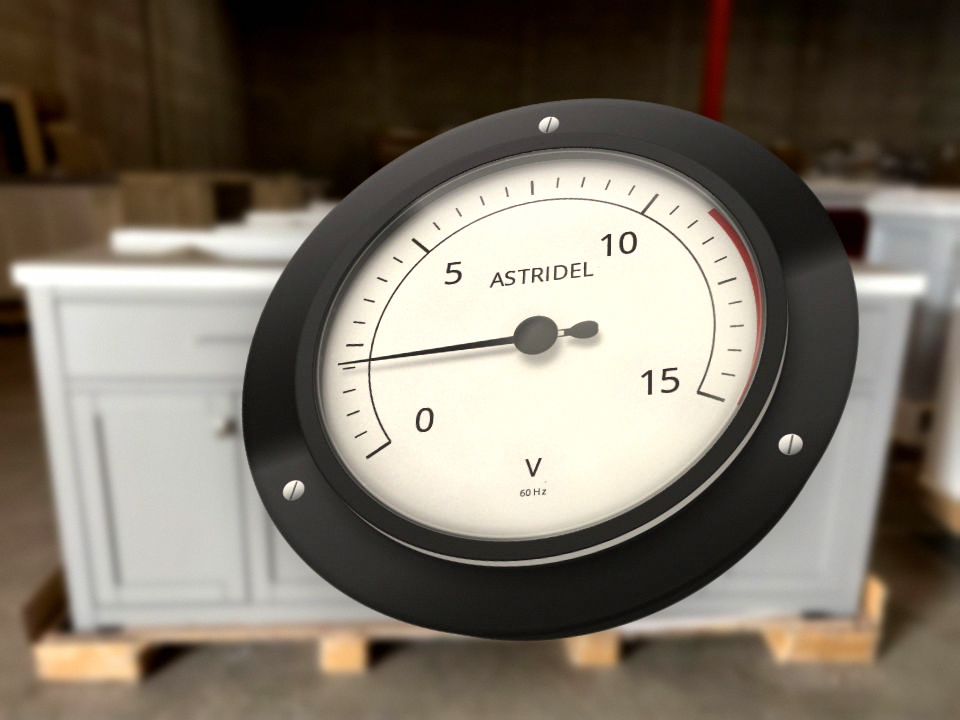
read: 2 V
